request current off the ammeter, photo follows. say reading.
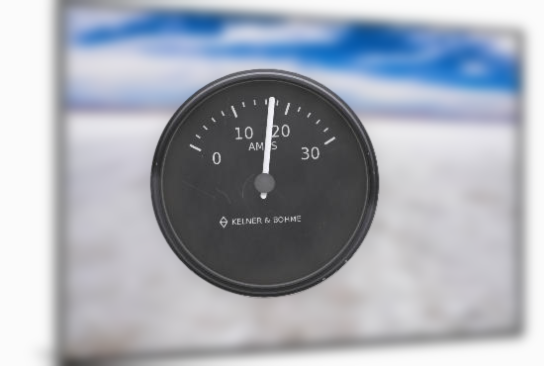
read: 17 A
